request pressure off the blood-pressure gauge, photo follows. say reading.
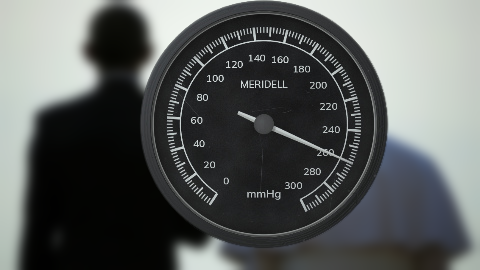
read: 260 mmHg
